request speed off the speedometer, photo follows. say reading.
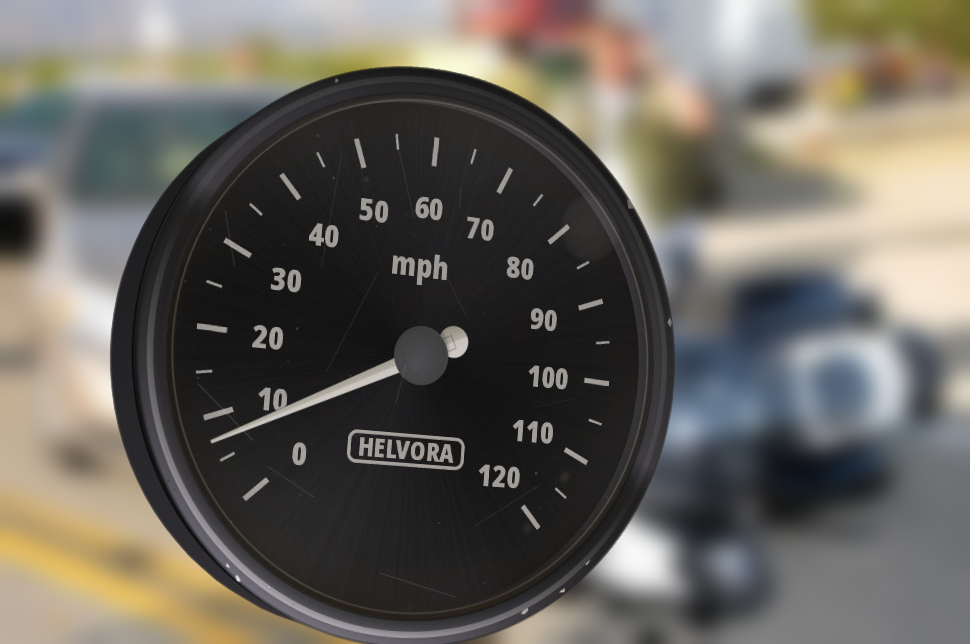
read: 7.5 mph
